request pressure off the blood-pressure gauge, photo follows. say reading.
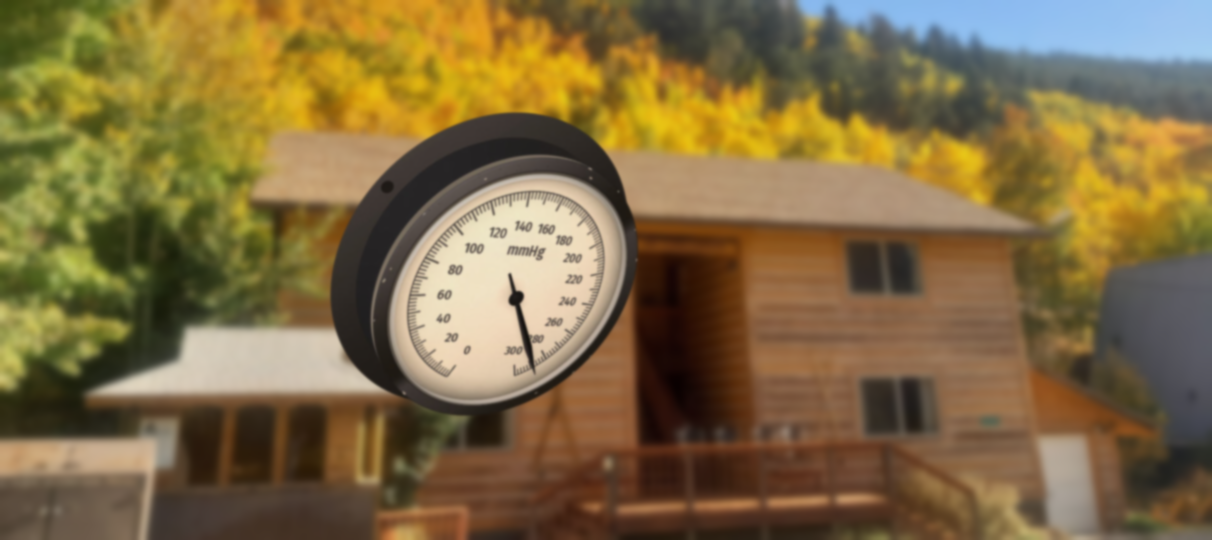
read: 290 mmHg
